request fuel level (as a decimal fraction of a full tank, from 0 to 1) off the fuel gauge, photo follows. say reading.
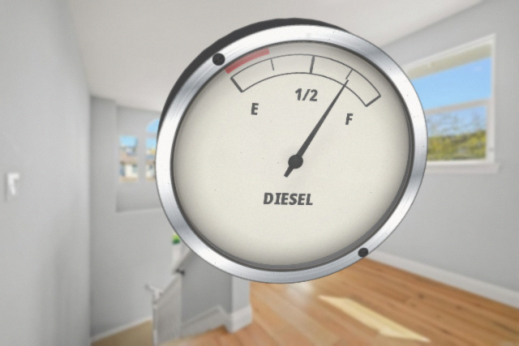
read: 0.75
